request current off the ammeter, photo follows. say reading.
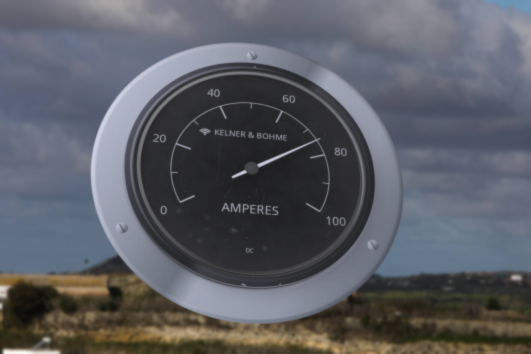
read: 75 A
